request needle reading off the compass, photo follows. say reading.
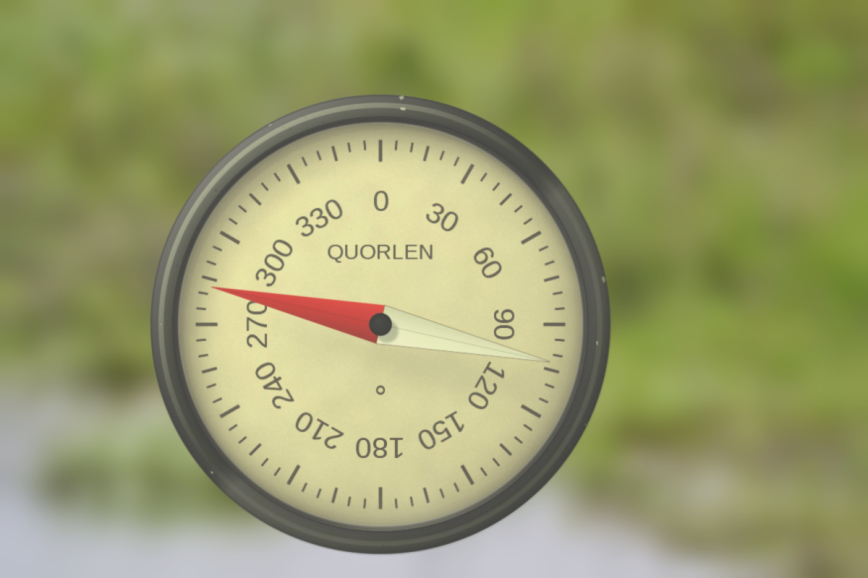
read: 282.5 °
